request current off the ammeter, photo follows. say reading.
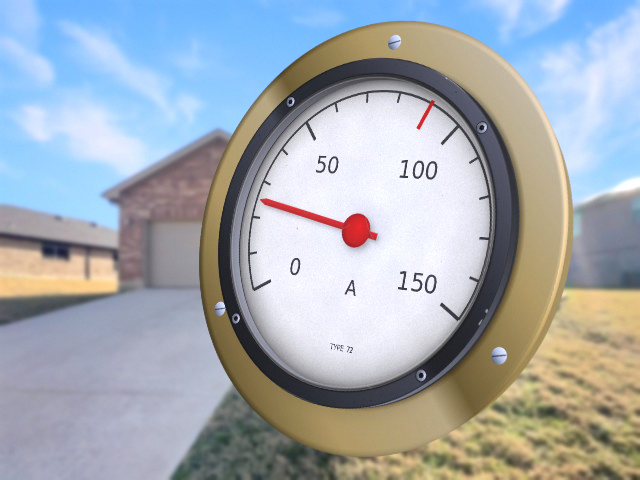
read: 25 A
